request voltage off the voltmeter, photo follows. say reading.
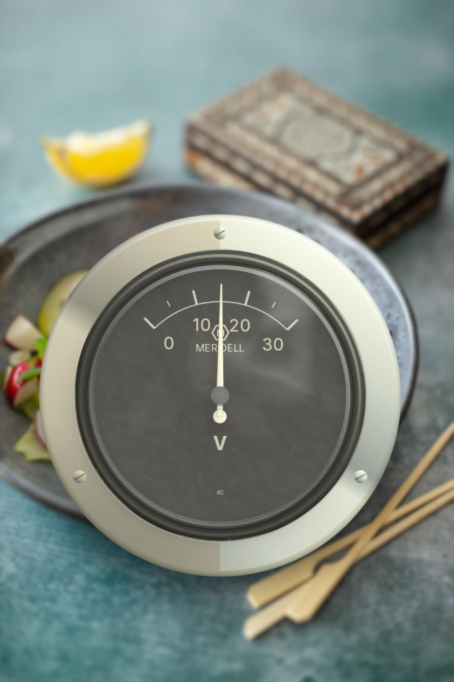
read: 15 V
